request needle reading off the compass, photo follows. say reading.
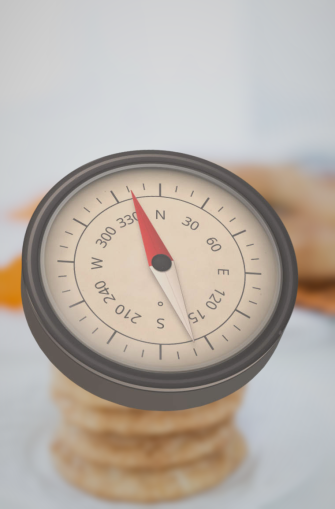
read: 340 °
